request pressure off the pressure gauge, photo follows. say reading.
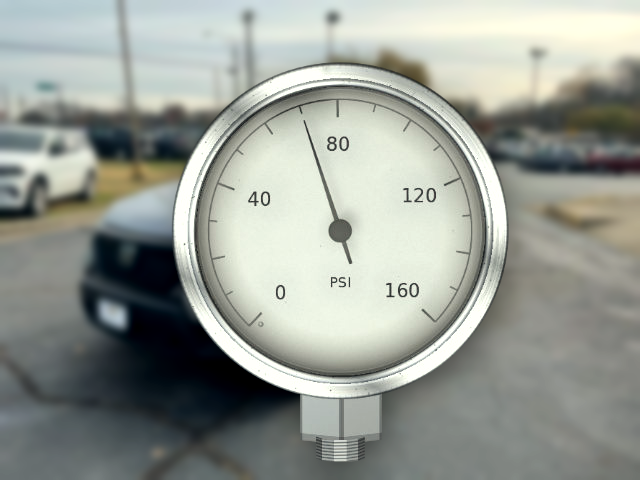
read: 70 psi
